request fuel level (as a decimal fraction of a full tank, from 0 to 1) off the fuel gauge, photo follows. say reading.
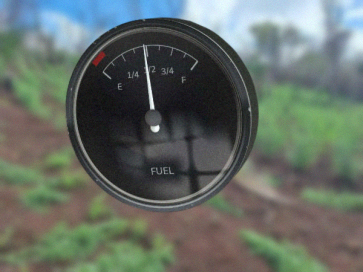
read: 0.5
